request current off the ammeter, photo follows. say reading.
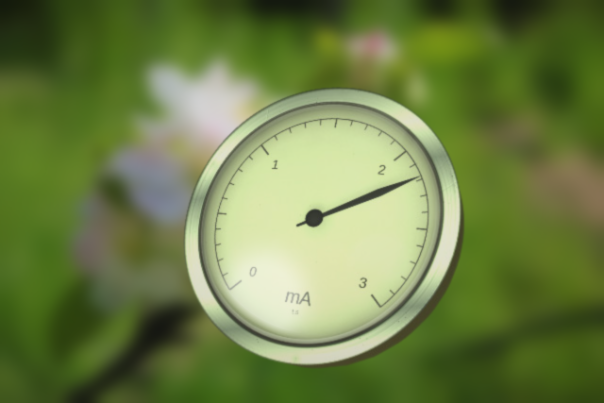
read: 2.2 mA
